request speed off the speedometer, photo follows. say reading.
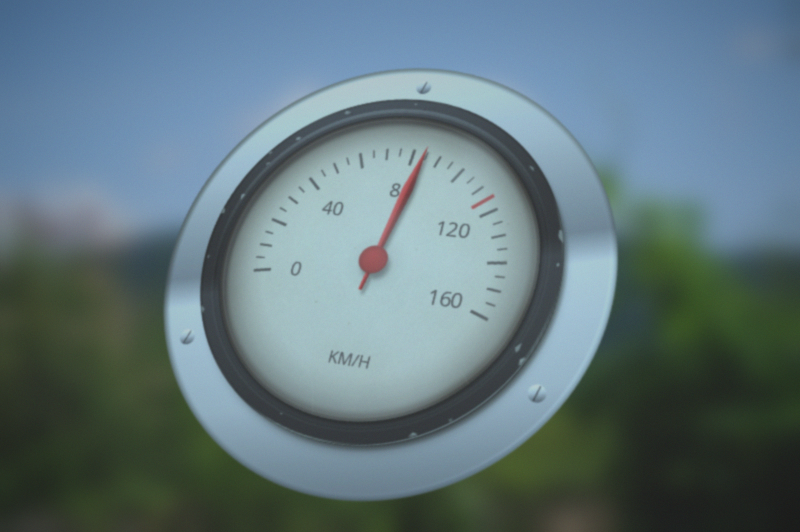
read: 85 km/h
